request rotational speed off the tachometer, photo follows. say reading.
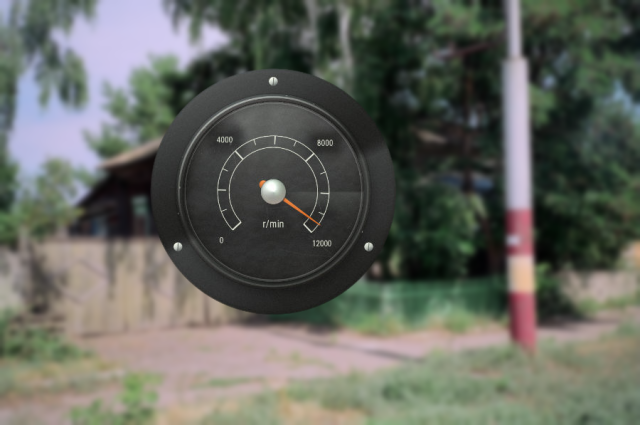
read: 11500 rpm
